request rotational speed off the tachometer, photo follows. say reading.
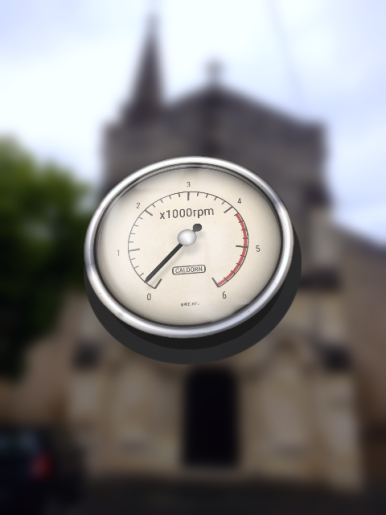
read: 200 rpm
